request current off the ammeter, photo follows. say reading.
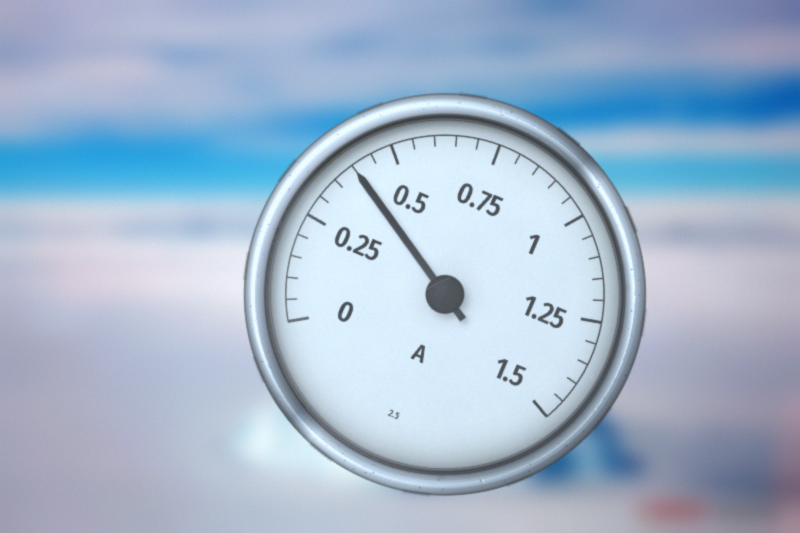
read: 0.4 A
